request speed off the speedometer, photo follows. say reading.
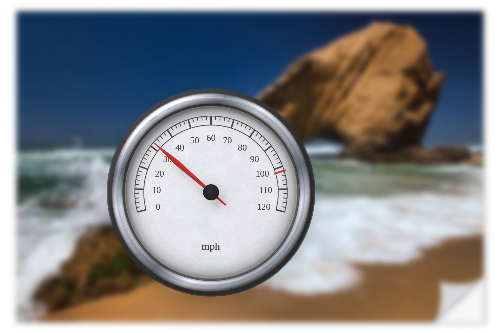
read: 32 mph
